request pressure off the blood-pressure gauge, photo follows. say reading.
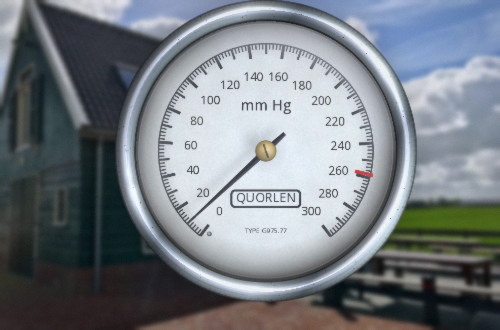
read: 10 mmHg
